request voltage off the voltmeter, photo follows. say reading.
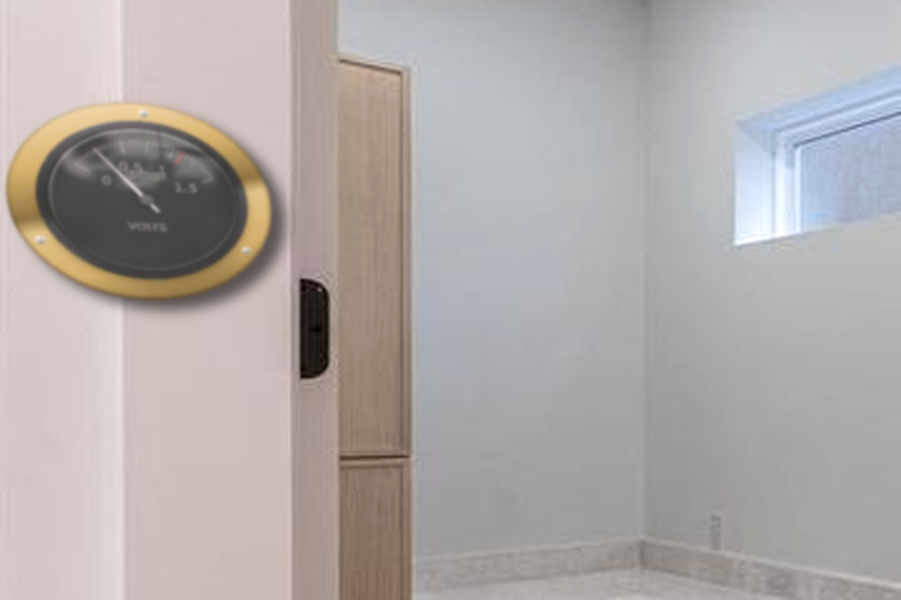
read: 0.25 V
